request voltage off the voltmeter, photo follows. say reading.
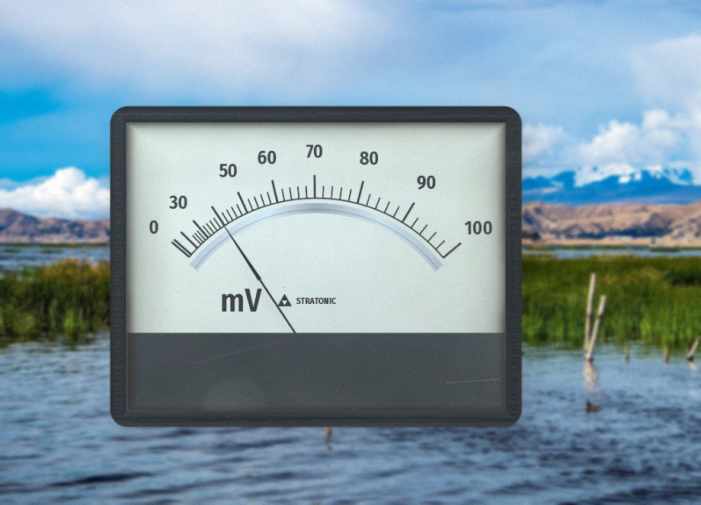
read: 40 mV
